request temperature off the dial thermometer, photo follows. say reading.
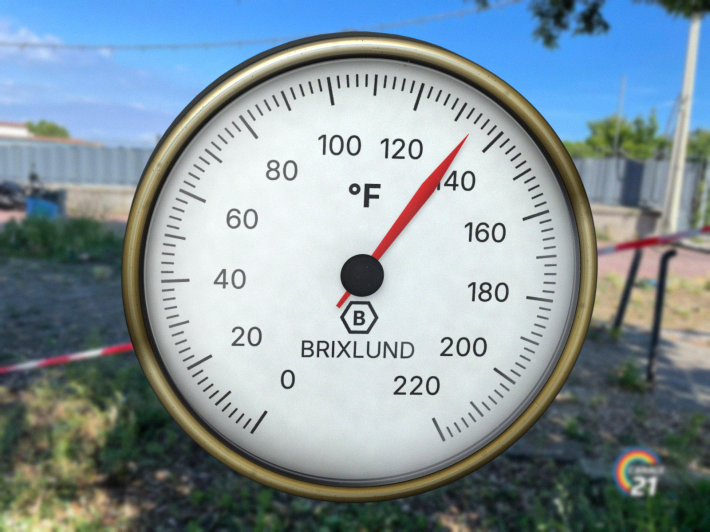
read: 134 °F
